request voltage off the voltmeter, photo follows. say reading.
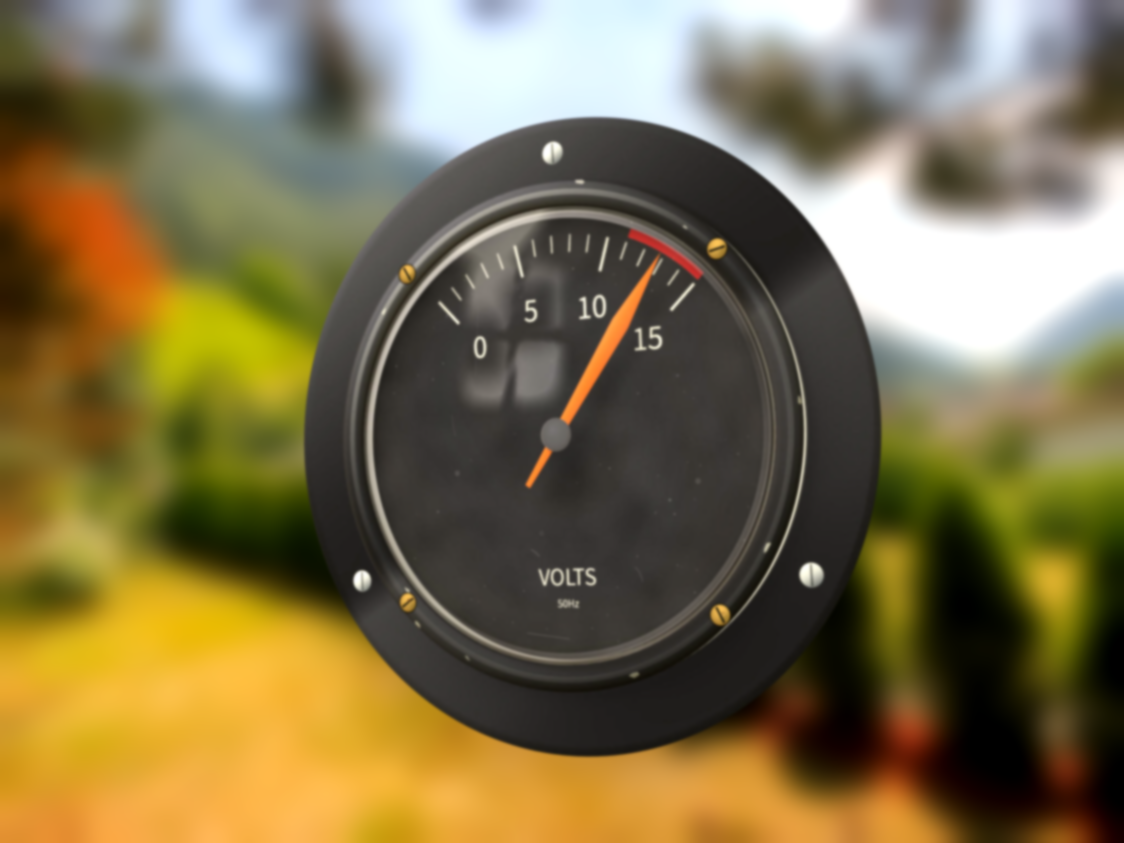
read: 13 V
